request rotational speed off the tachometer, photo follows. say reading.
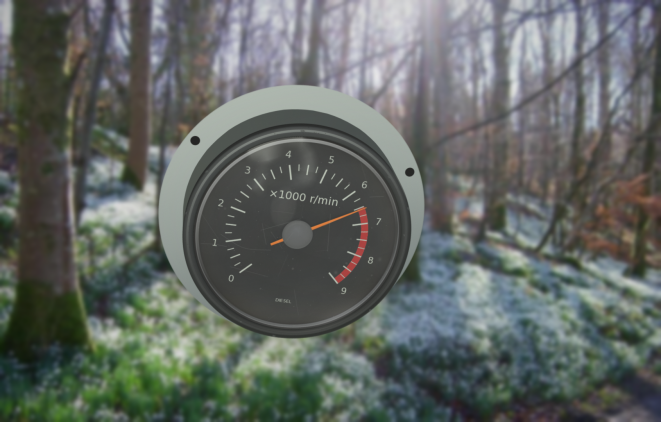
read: 6500 rpm
